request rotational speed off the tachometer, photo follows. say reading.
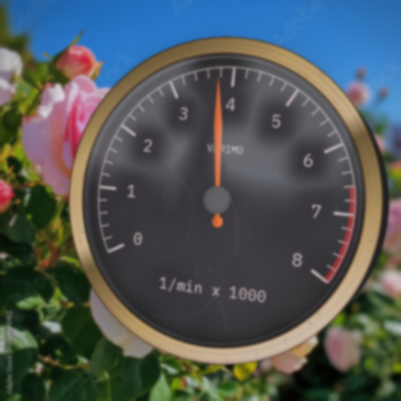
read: 3800 rpm
